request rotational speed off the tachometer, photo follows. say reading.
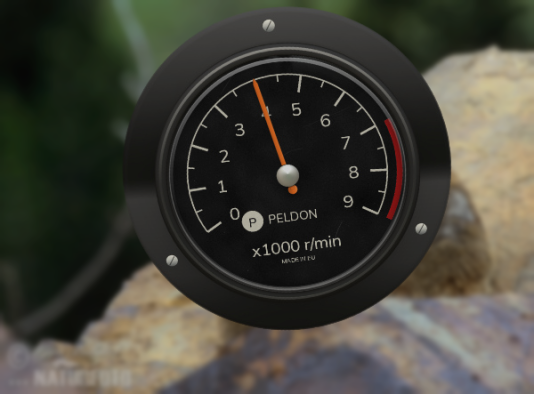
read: 4000 rpm
